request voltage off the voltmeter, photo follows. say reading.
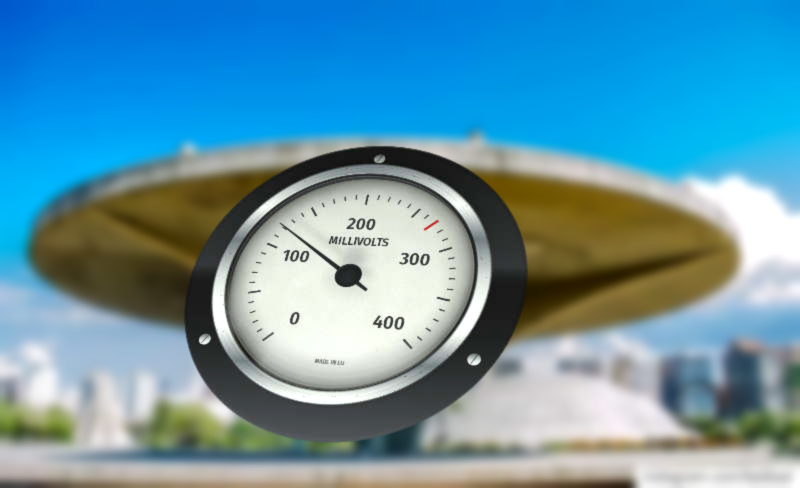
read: 120 mV
